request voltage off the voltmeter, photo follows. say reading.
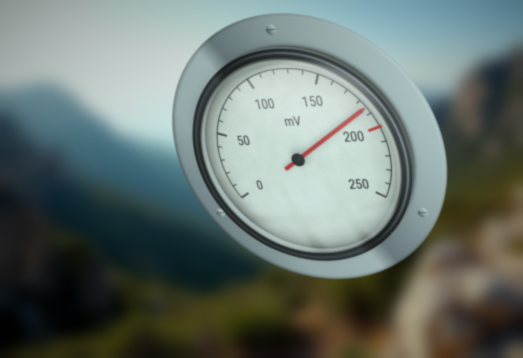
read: 185 mV
